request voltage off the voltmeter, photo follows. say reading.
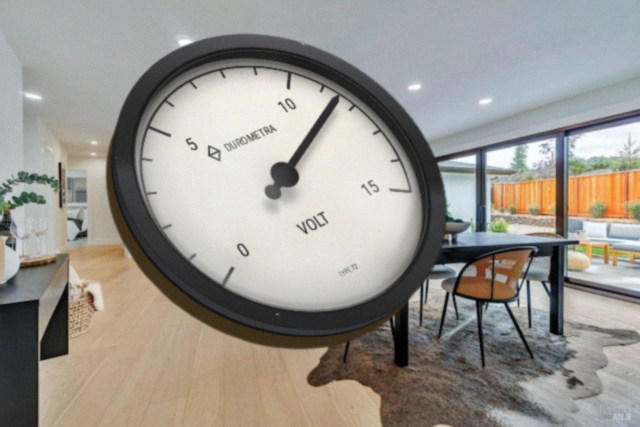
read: 11.5 V
